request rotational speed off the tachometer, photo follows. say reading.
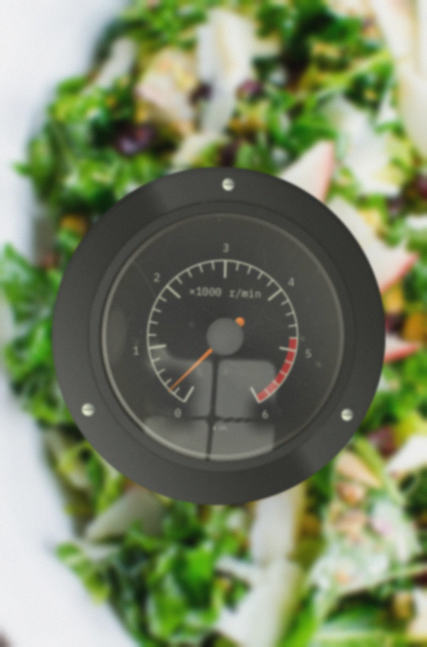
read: 300 rpm
